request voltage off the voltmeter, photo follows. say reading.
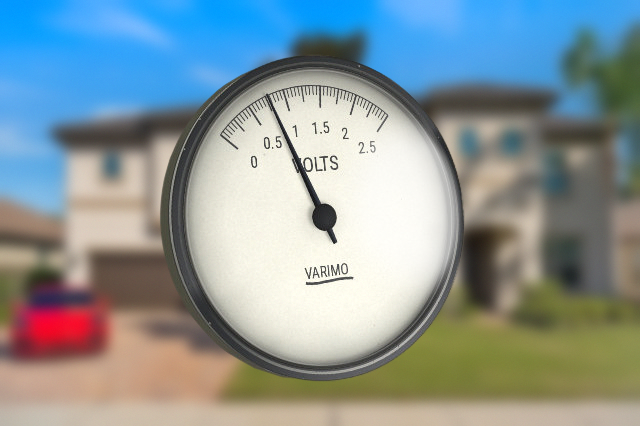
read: 0.75 V
